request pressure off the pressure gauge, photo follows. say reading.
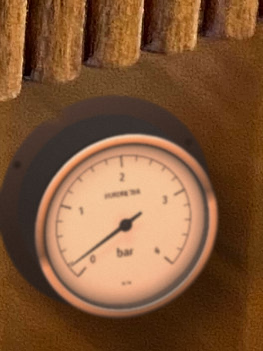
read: 0.2 bar
